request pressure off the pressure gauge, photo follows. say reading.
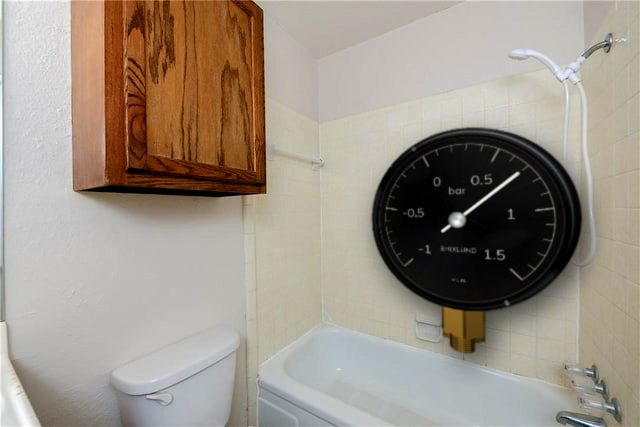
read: 0.7 bar
